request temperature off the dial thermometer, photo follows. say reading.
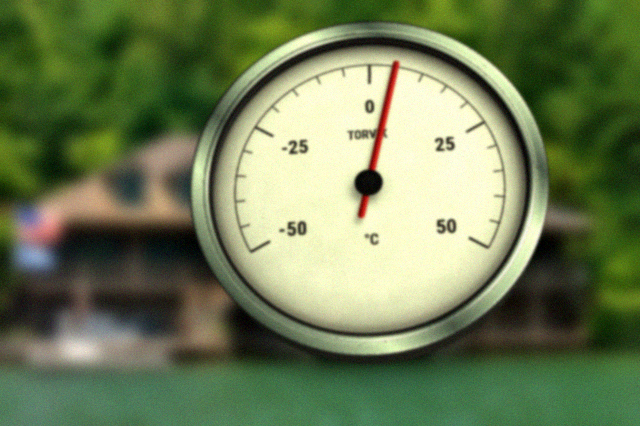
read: 5 °C
